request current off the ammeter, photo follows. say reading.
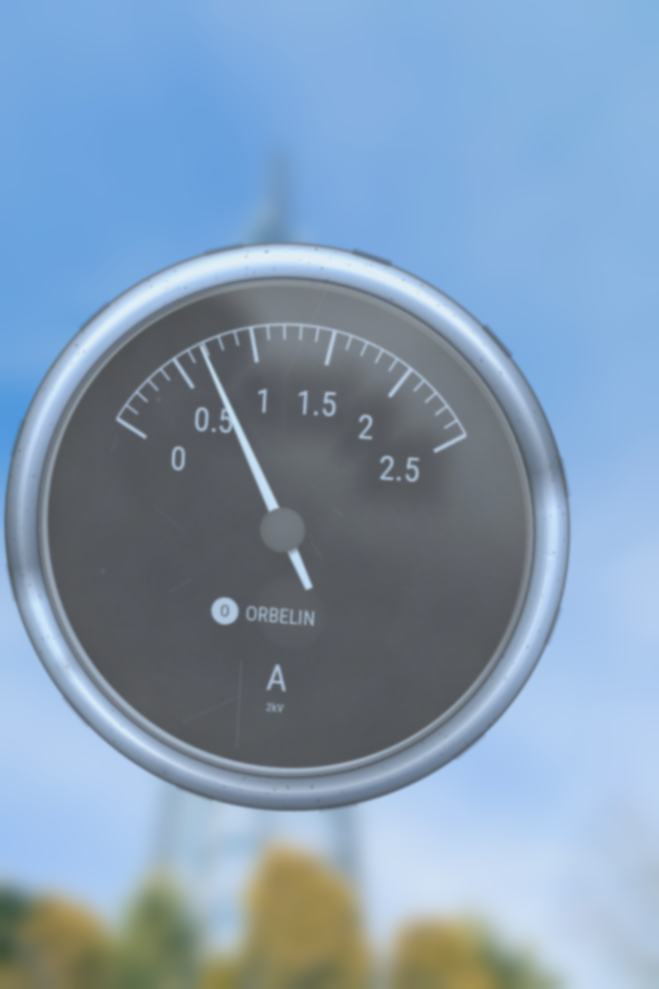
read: 0.7 A
